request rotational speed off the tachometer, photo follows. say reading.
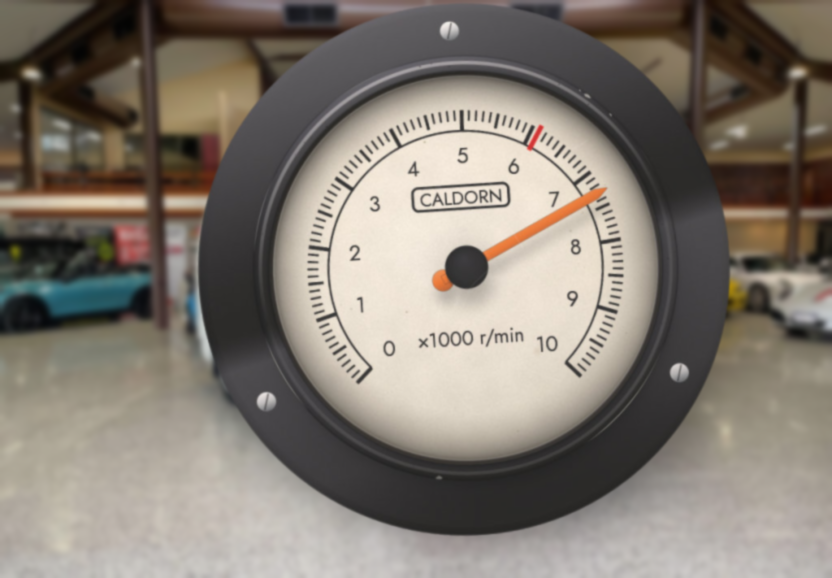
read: 7300 rpm
